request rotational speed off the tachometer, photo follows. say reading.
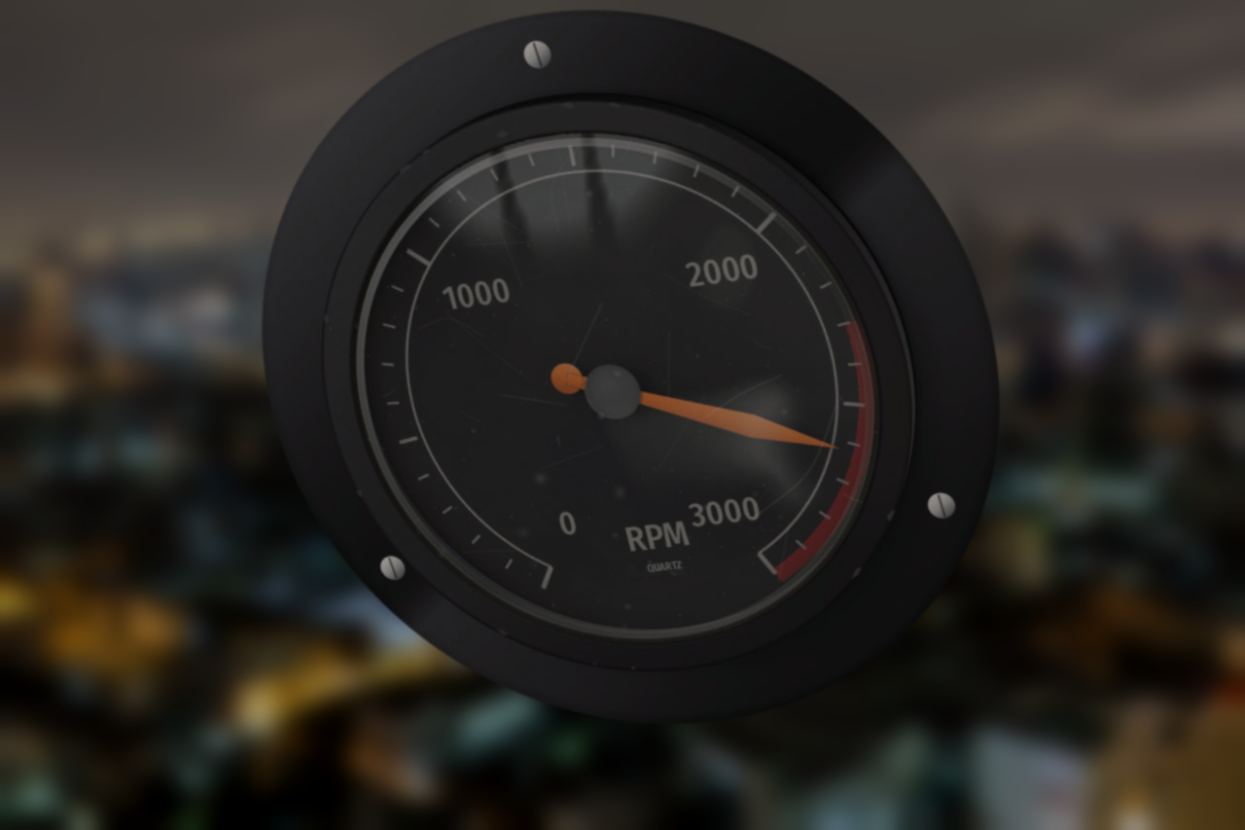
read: 2600 rpm
